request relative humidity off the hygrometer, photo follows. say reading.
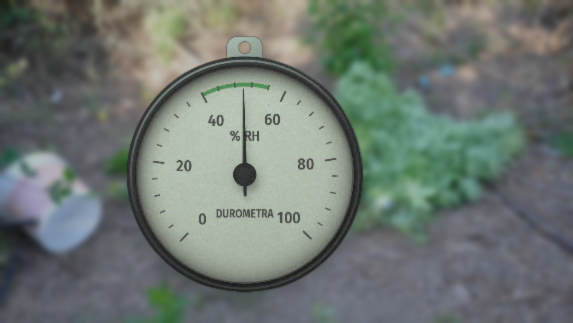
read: 50 %
